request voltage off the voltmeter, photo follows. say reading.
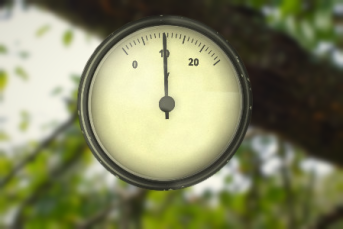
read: 10 V
